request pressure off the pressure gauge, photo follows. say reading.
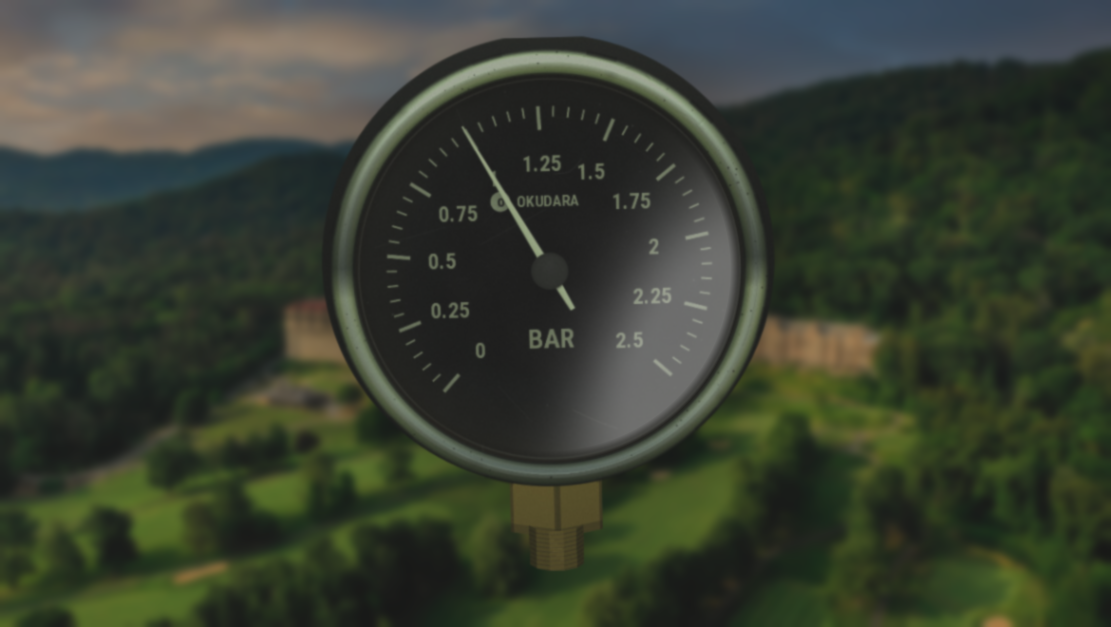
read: 1 bar
